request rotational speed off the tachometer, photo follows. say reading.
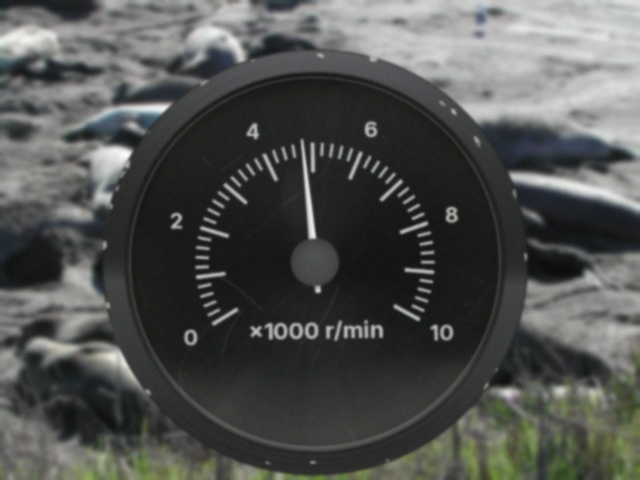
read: 4800 rpm
